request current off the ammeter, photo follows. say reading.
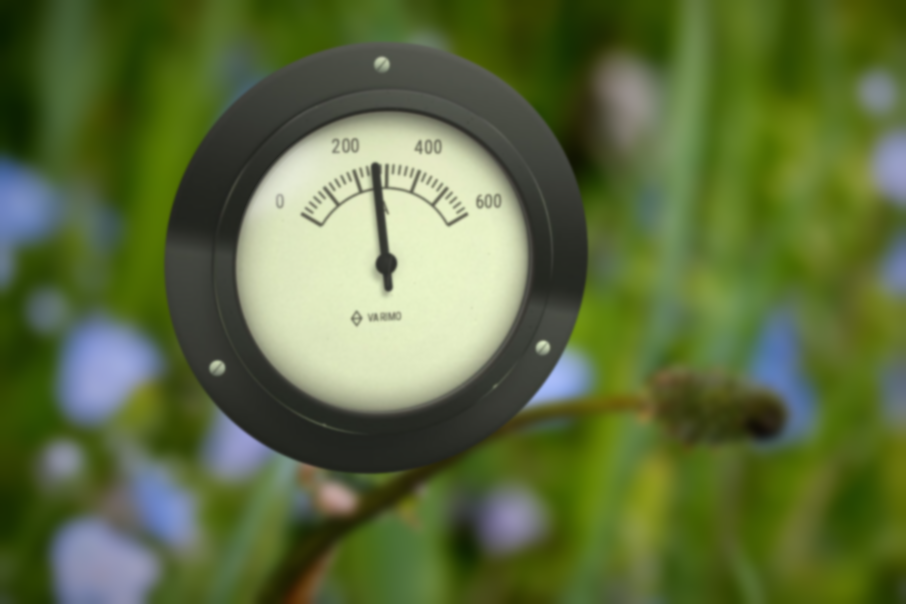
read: 260 A
